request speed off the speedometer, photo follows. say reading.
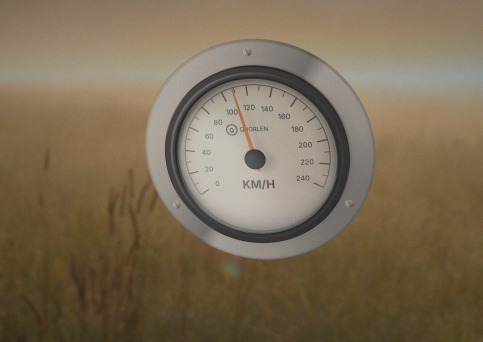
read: 110 km/h
